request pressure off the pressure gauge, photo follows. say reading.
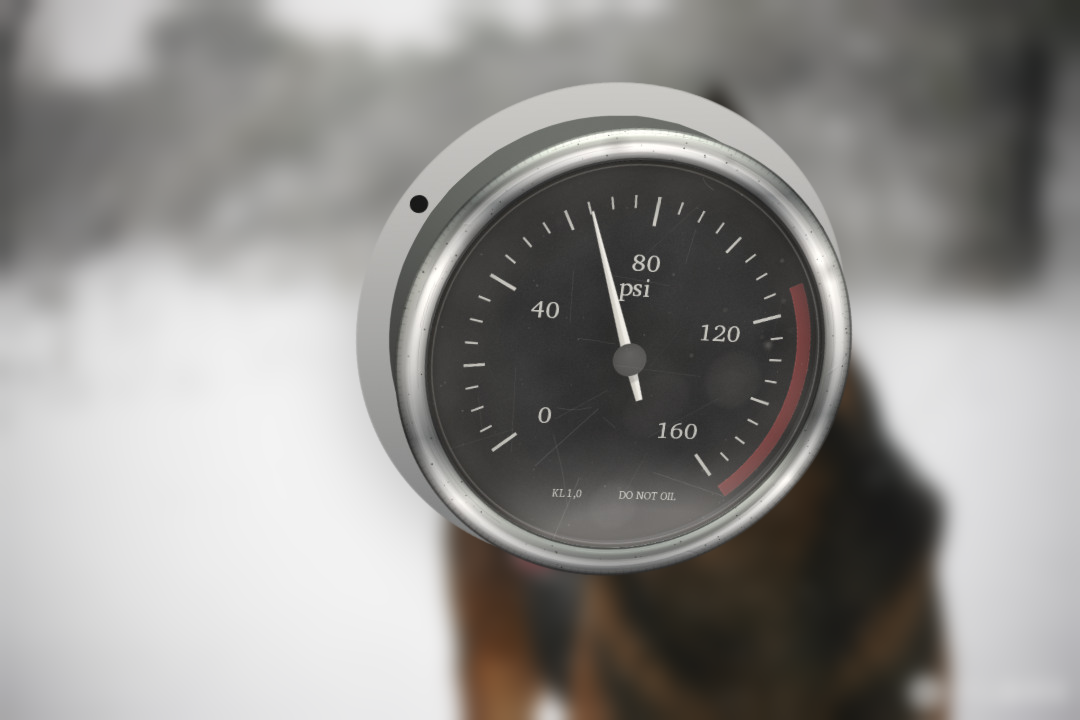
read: 65 psi
